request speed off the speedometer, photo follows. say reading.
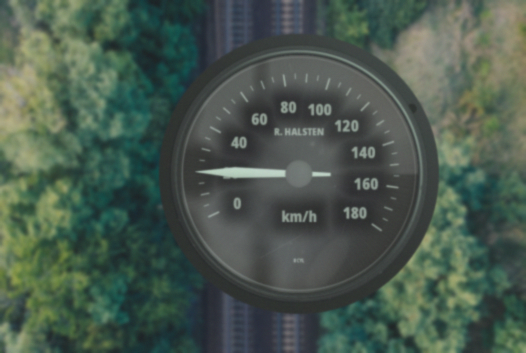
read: 20 km/h
